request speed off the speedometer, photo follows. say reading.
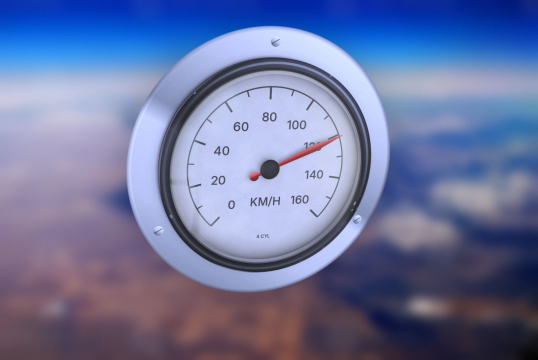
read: 120 km/h
